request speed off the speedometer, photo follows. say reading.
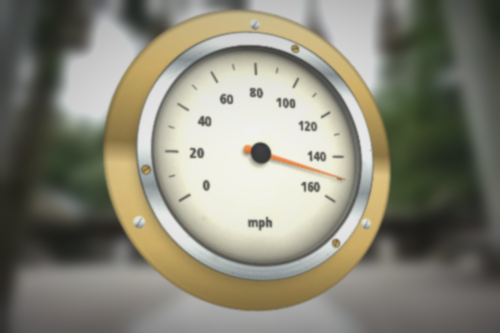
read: 150 mph
